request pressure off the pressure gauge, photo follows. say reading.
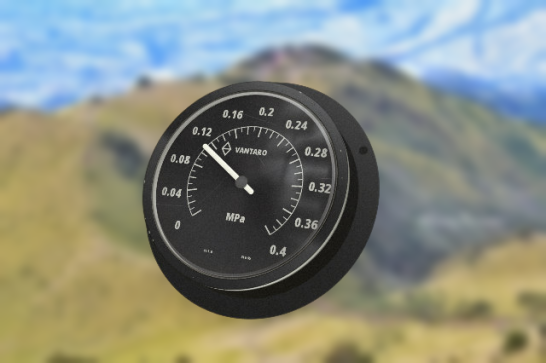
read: 0.11 MPa
